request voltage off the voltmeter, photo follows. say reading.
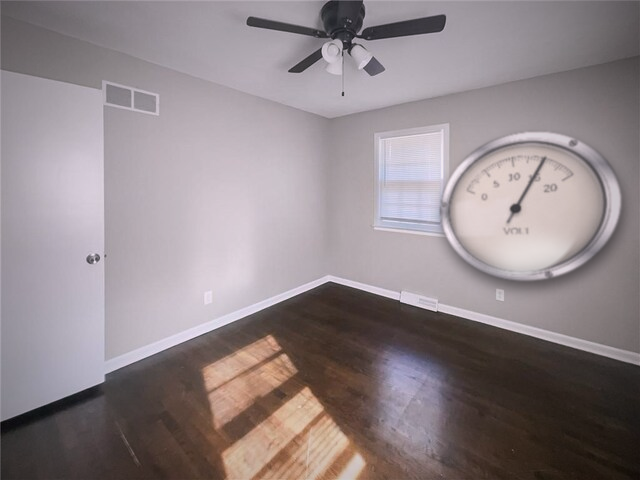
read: 15 V
